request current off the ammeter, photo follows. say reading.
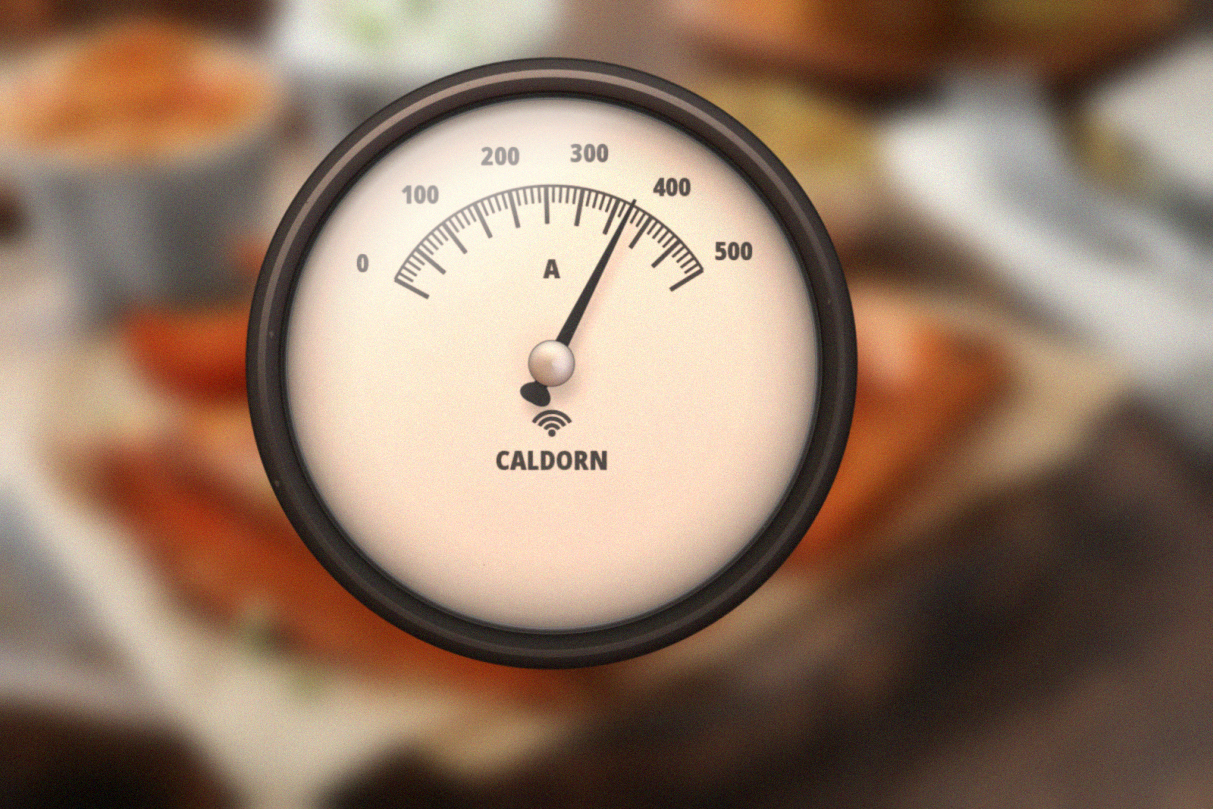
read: 370 A
